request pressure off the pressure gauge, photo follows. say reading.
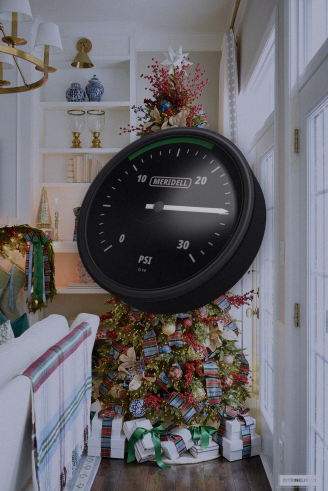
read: 25 psi
